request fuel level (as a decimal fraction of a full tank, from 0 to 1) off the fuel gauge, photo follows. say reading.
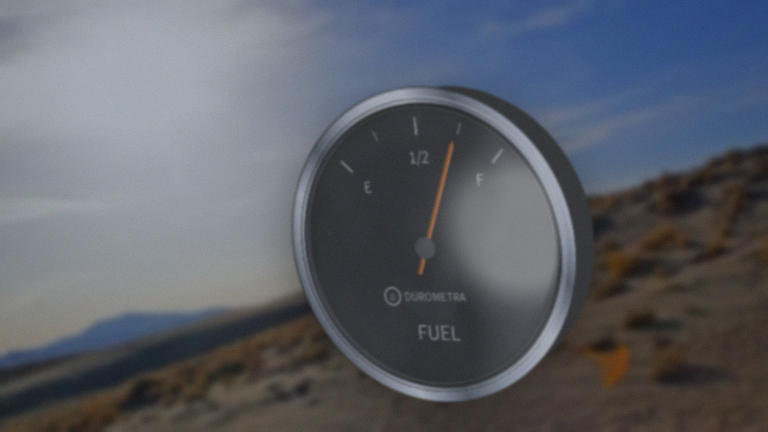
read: 0.75
